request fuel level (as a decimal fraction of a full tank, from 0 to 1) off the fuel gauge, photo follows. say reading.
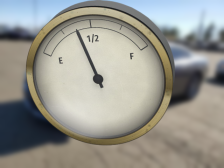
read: 0.375
